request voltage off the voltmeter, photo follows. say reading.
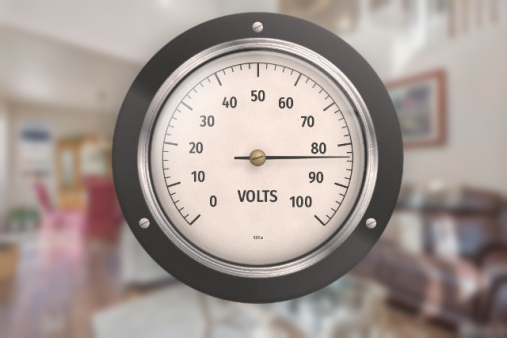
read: 83 V
